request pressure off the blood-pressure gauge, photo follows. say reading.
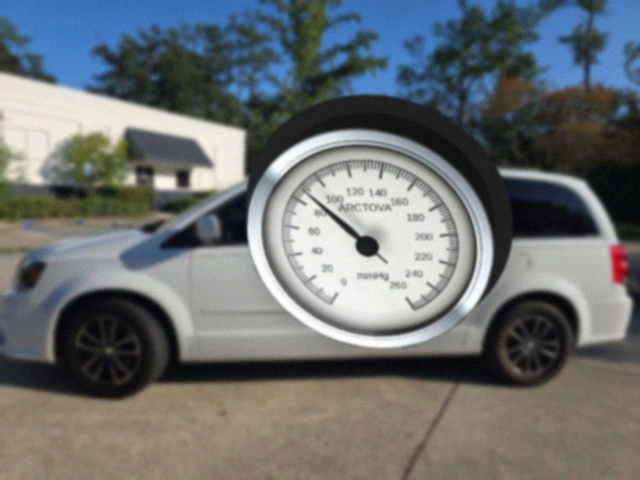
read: 90 mmHg
